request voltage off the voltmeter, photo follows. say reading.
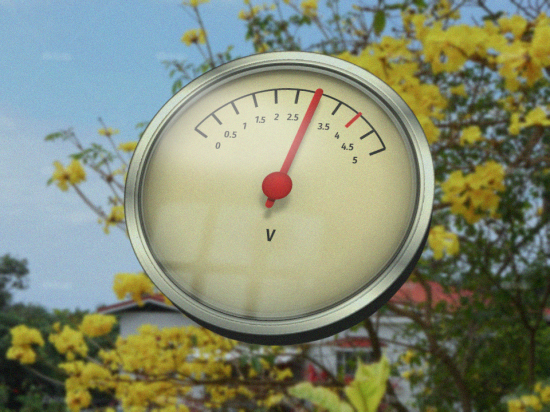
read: 3 V
